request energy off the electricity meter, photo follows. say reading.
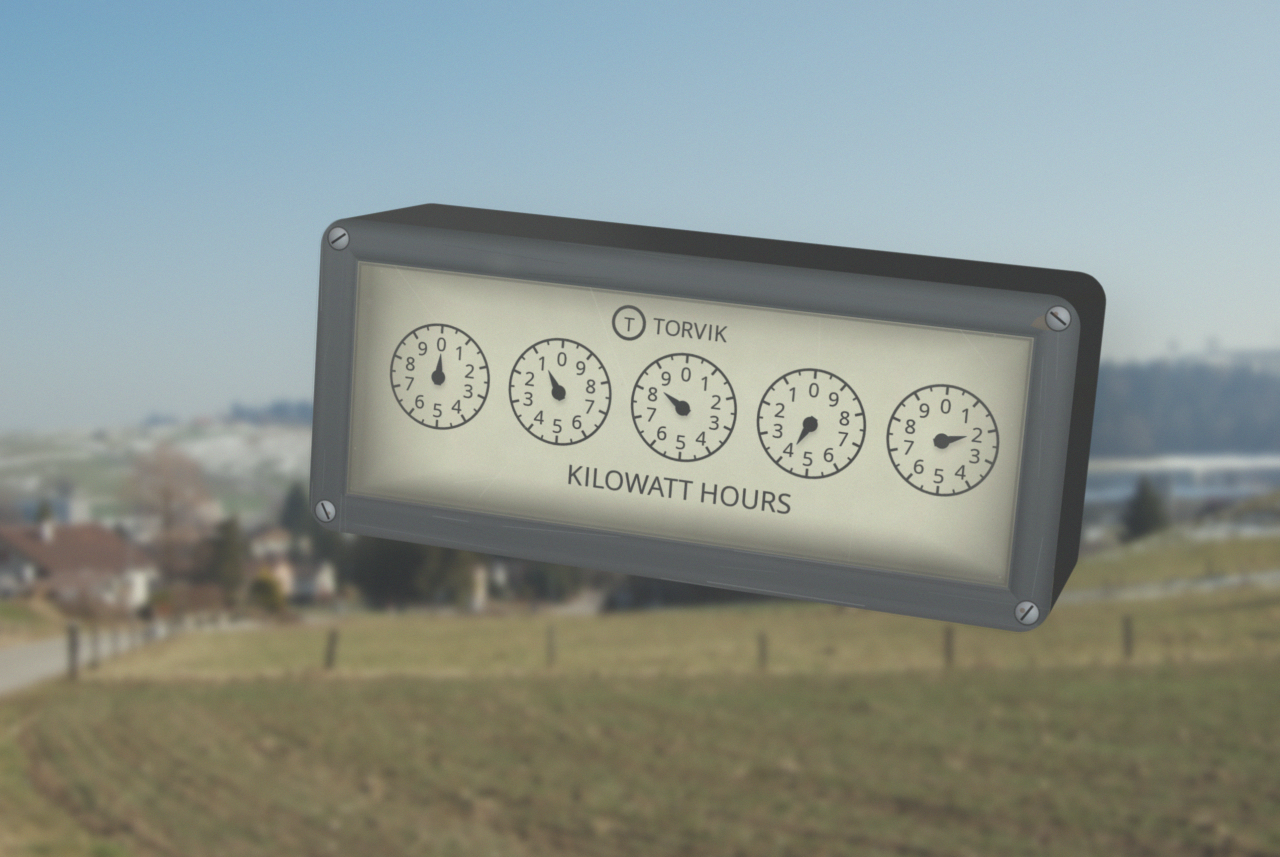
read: 842 kWh
